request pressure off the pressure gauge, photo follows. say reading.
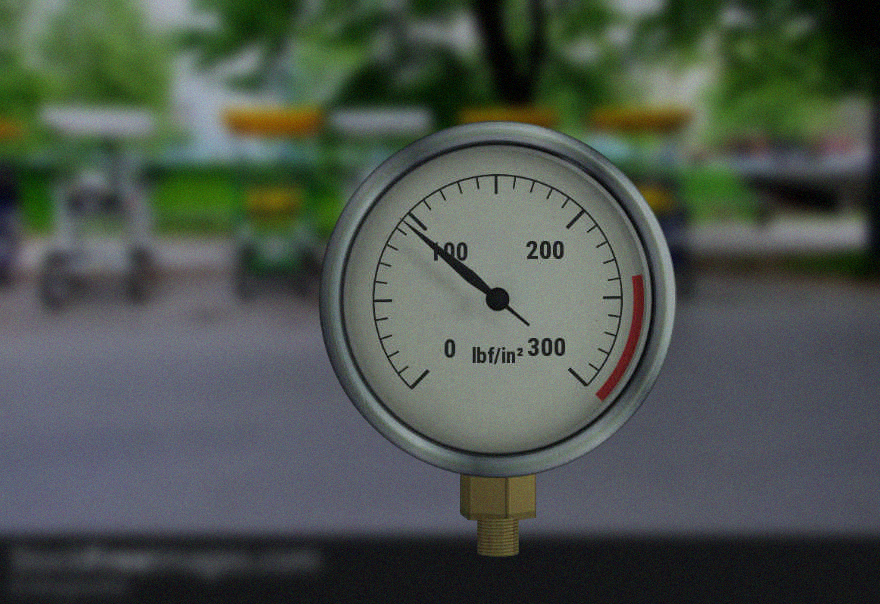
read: 95 psi
